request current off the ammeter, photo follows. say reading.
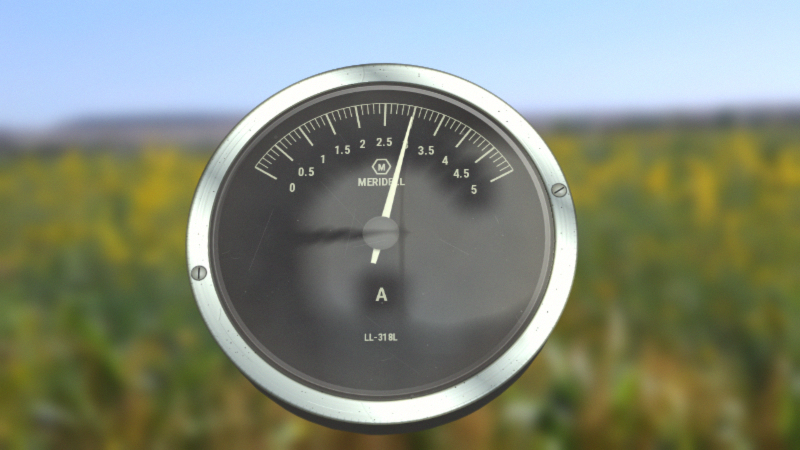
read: 3 A
